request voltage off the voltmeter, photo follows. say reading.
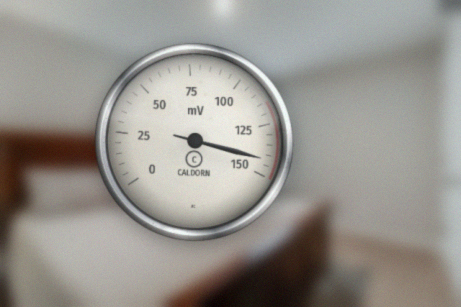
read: 142.5 mV
